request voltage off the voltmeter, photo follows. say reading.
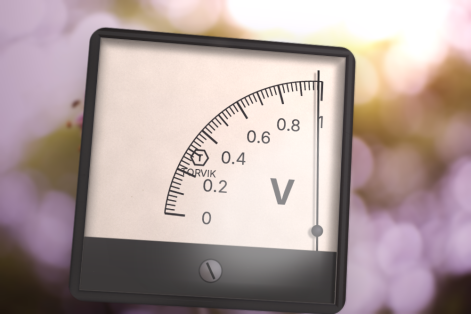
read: 0.98 V
